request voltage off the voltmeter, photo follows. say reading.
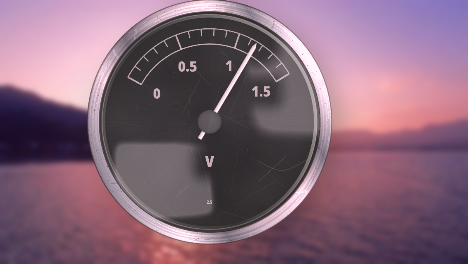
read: 1.15 V
